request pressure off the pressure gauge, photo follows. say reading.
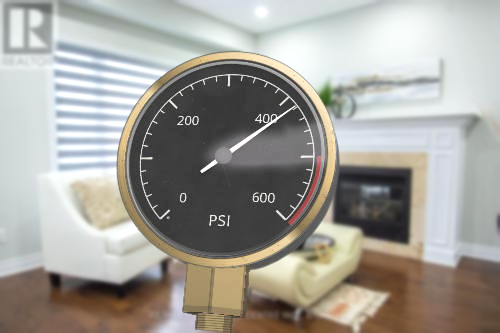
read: 420 psi
